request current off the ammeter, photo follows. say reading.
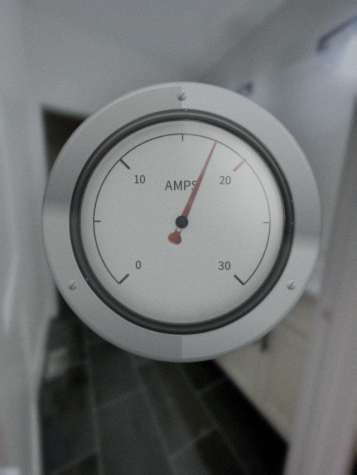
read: 17.5 A
